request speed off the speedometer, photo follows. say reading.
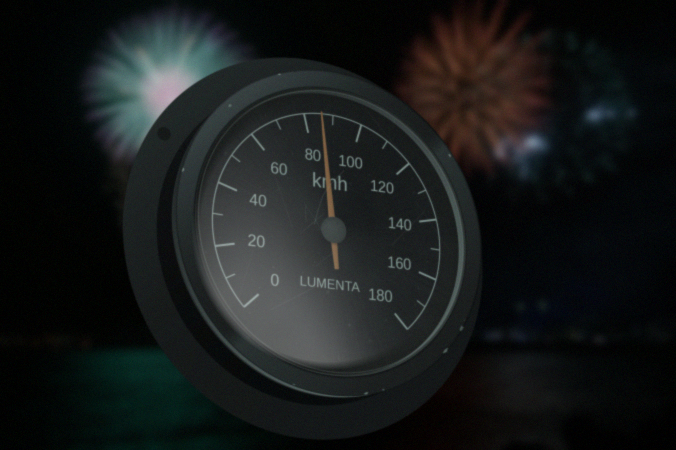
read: 85 km/h
